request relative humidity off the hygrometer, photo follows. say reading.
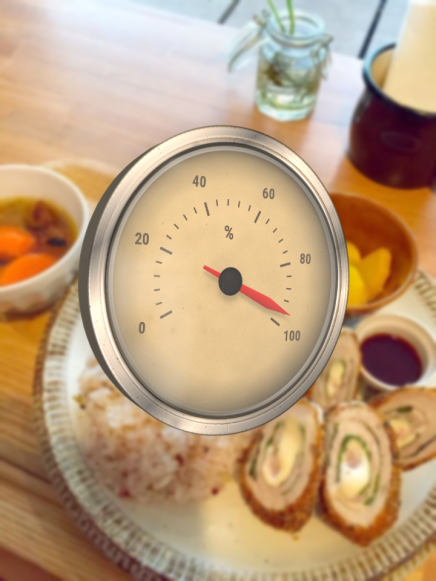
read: 96 %
